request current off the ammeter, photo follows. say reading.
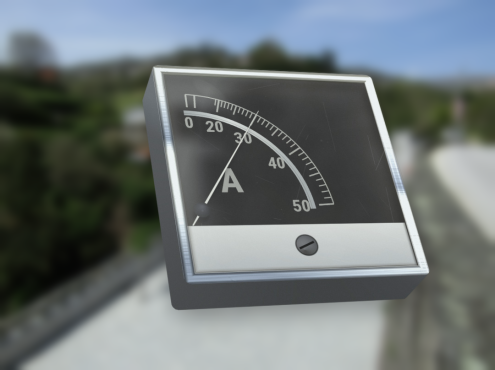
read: 30 A
